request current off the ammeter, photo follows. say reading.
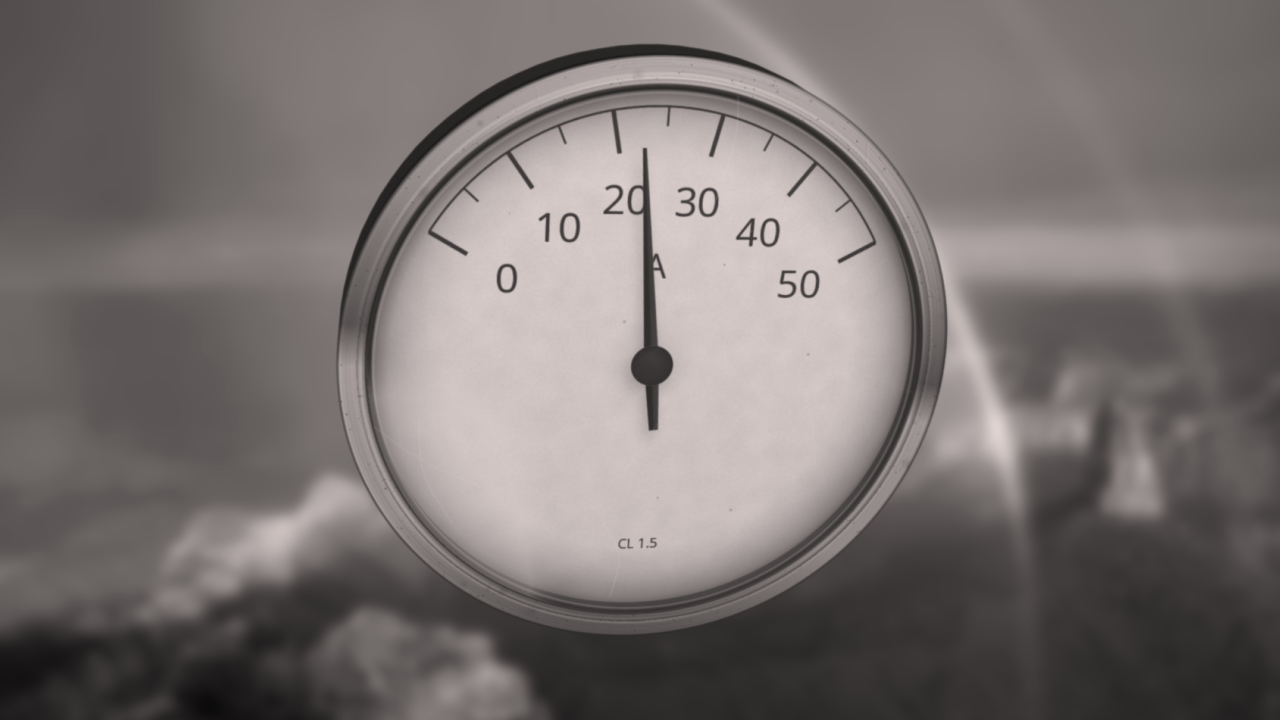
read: 22.5 A
